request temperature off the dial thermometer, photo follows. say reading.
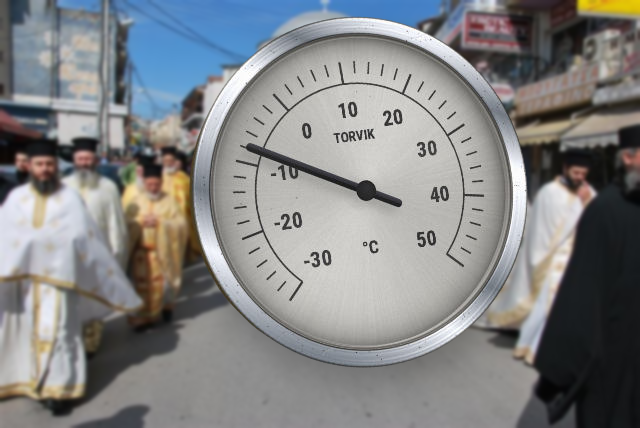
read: -8 °C
